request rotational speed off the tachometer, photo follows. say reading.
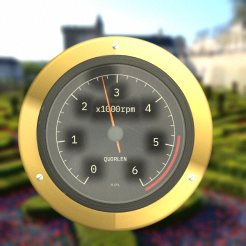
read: 2700 rpm
